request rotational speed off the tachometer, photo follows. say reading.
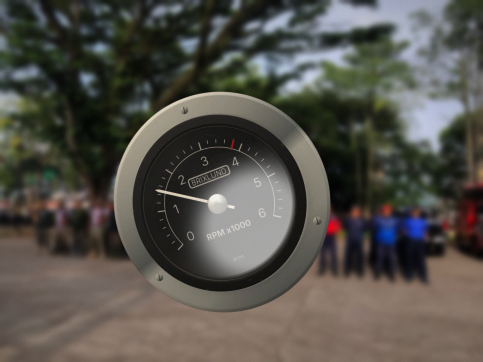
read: 1500 rpm
